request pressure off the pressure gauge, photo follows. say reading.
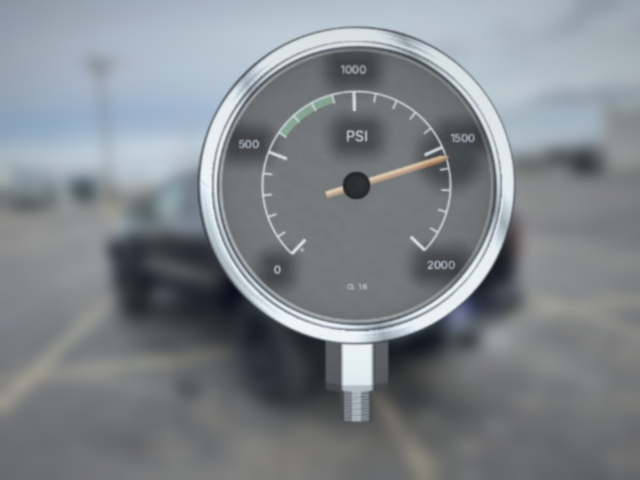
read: 1550 psi
